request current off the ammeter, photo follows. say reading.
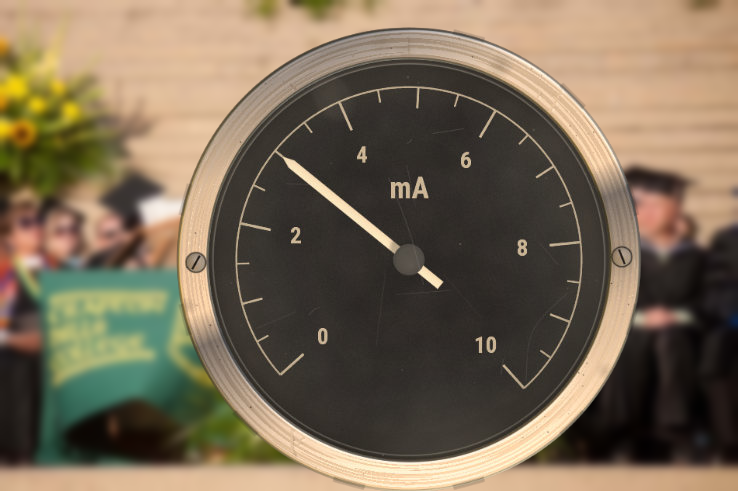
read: 3 mA
